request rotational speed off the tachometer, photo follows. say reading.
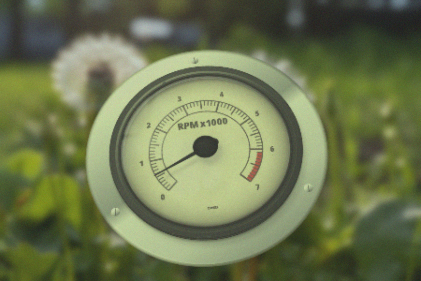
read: 500 rpm
